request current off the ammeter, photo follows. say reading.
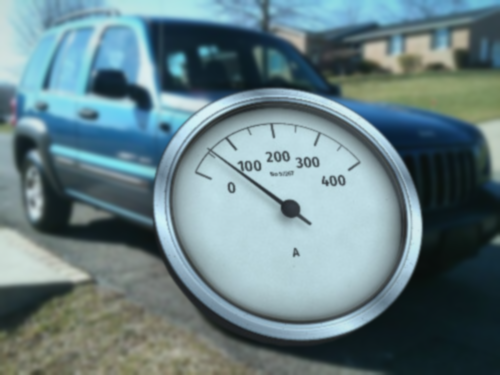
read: 50 A
